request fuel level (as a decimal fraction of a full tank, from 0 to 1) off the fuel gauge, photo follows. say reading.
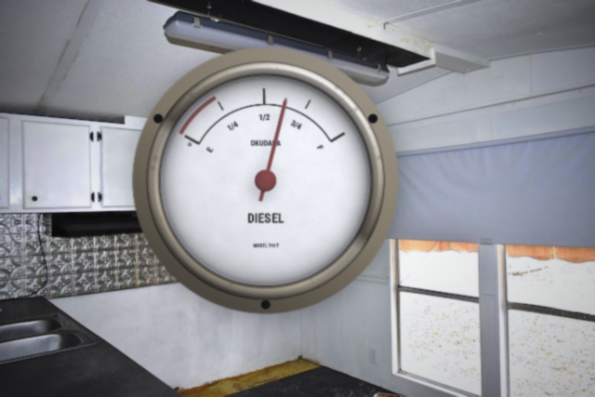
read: 0.625
